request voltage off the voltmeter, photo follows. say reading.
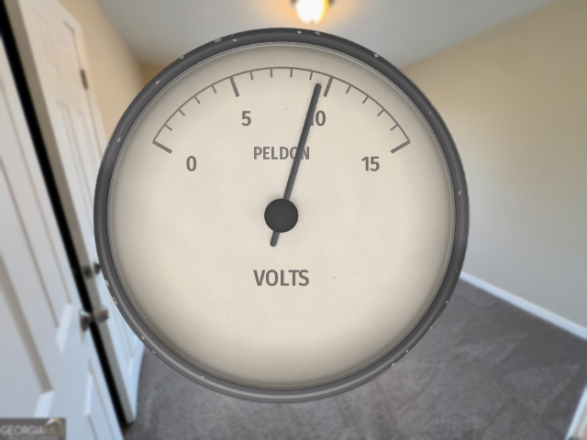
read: 9.5 V
